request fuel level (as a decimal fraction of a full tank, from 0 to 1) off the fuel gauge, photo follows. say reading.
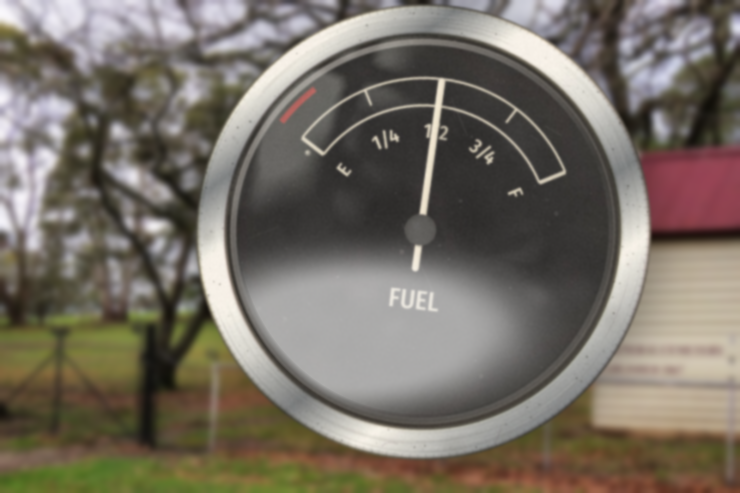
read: 0.5
